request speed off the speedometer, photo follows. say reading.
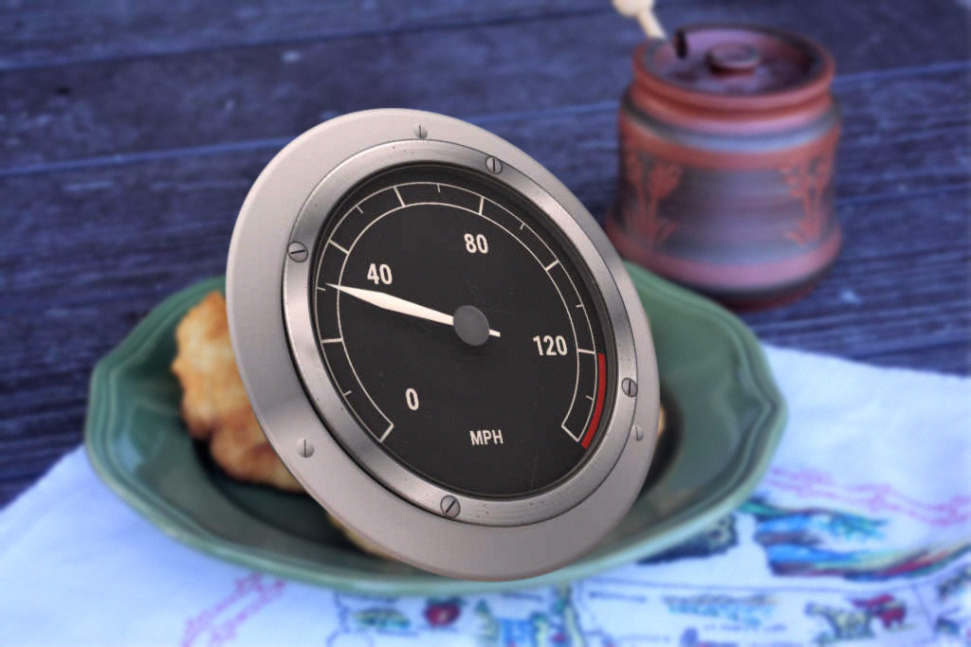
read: 30 mph
